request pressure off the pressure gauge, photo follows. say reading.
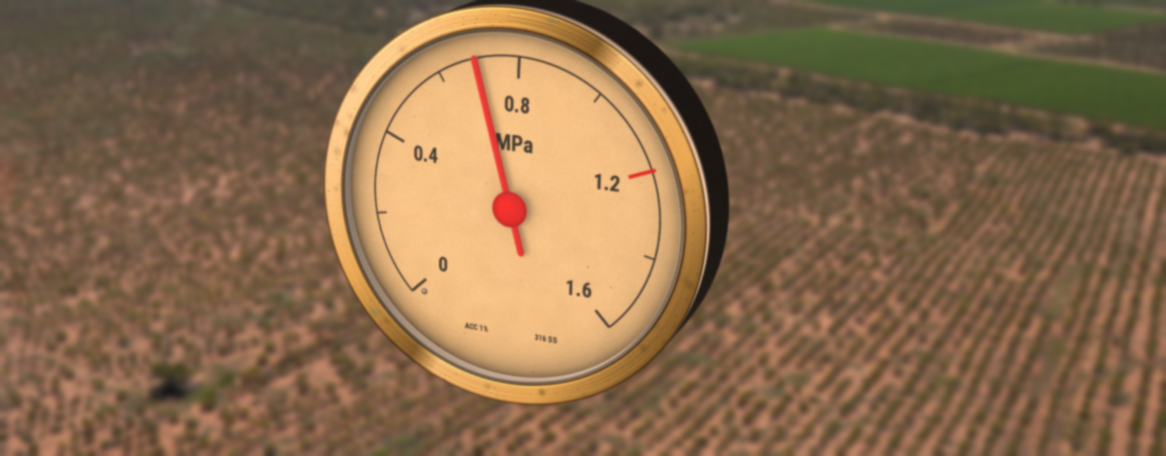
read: 0.7 MPa
